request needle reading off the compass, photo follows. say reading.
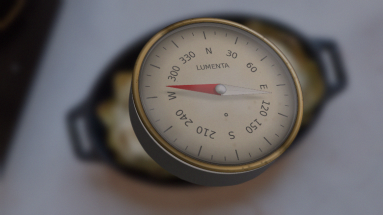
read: 280 °
